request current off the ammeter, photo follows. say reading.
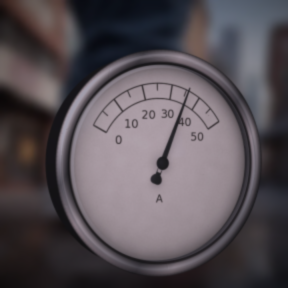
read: 35 A
